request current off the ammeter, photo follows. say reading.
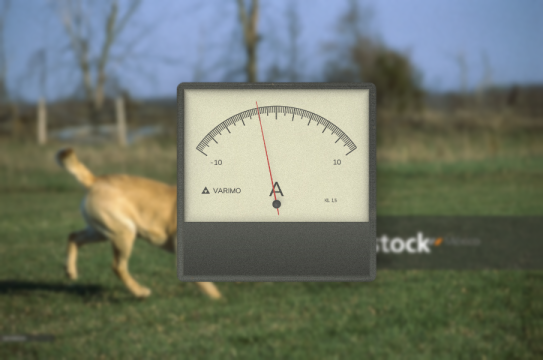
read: -2 A
